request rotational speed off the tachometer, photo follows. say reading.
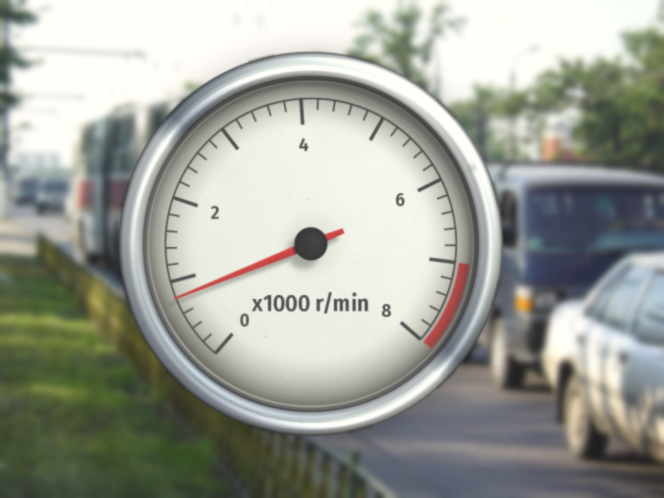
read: 800 rpm
